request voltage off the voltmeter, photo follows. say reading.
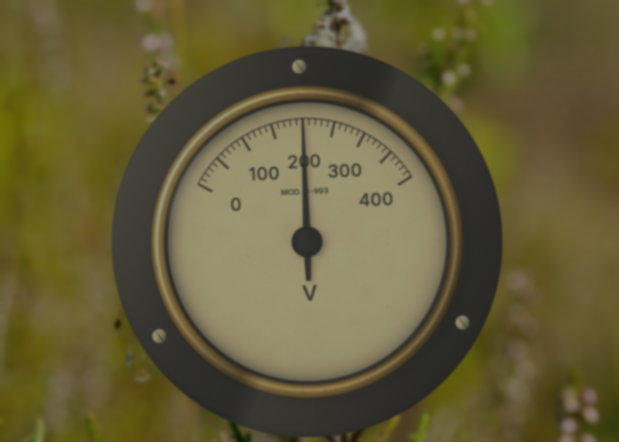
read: 200 V
